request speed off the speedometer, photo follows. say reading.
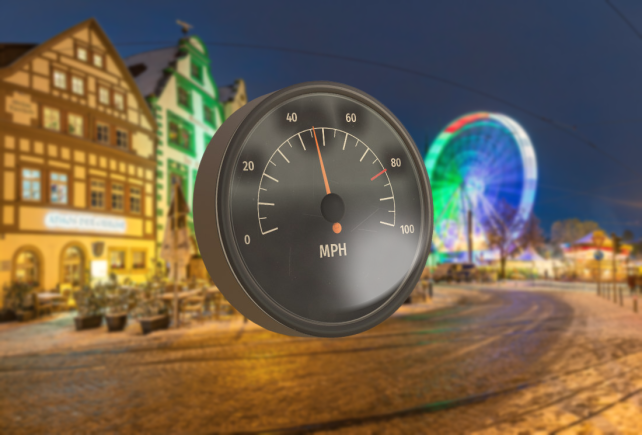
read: 45 mph
